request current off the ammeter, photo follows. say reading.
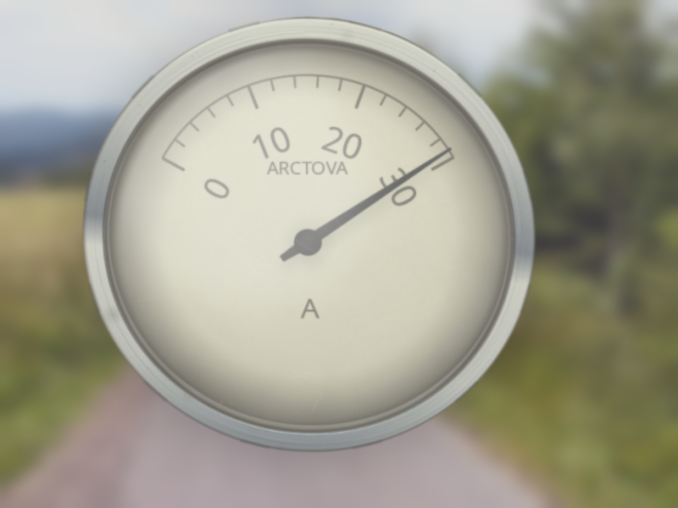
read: 29 A
